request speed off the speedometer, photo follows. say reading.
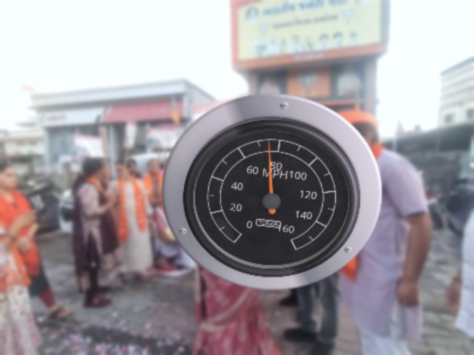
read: 75 mph
